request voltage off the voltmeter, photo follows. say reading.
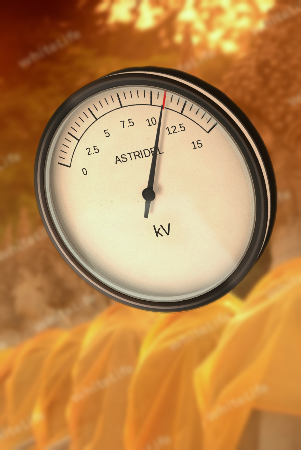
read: 11 kV
